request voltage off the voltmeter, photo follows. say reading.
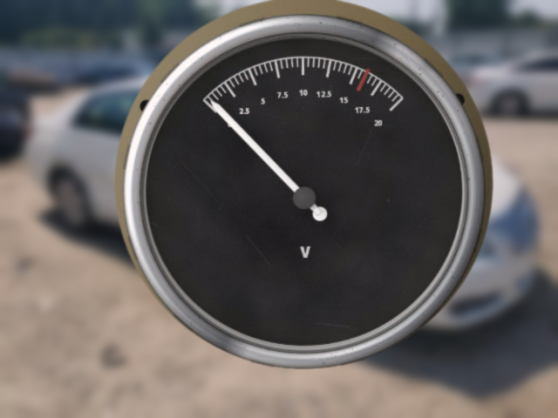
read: 0.5 V
